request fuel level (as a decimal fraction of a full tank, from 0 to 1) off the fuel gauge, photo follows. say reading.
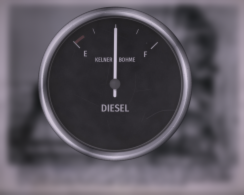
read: 0.5
